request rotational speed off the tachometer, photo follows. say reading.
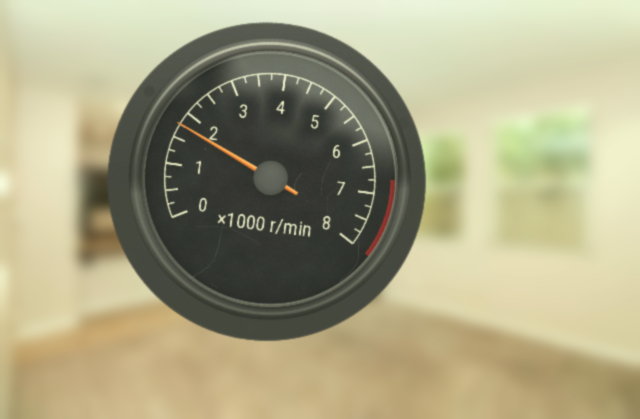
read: 1750 rpm
